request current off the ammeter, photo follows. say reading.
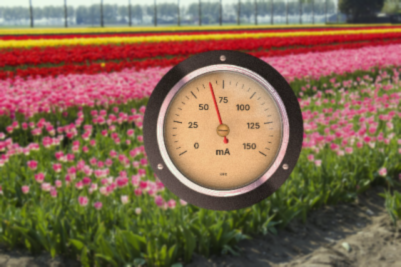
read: 65 mA
